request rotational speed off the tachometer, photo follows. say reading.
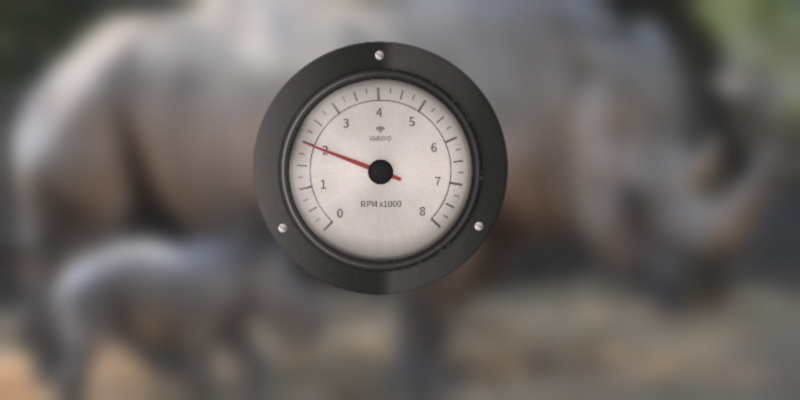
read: 2000 rpm
